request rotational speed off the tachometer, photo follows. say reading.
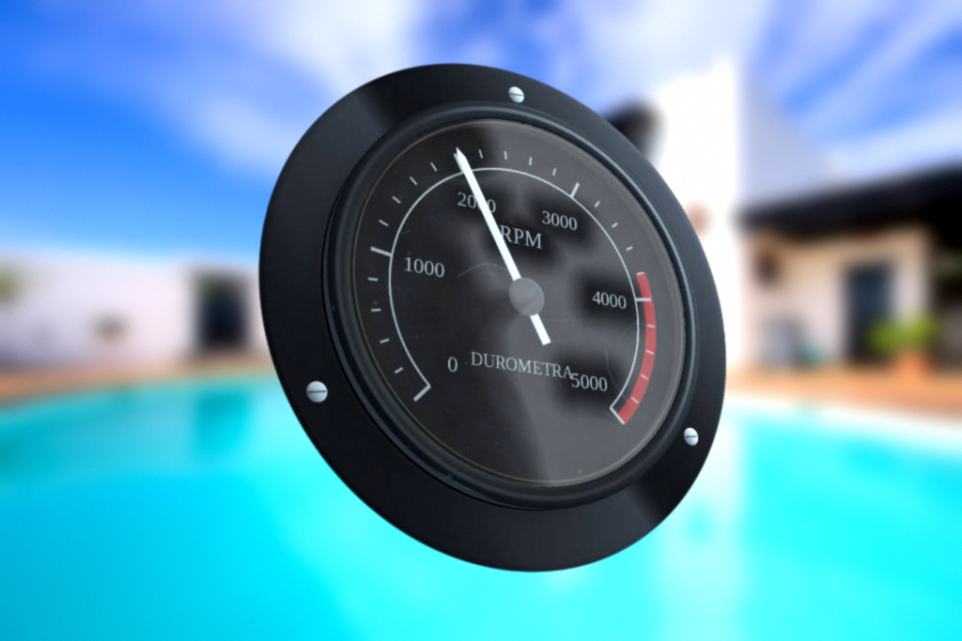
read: 2000 rpm
